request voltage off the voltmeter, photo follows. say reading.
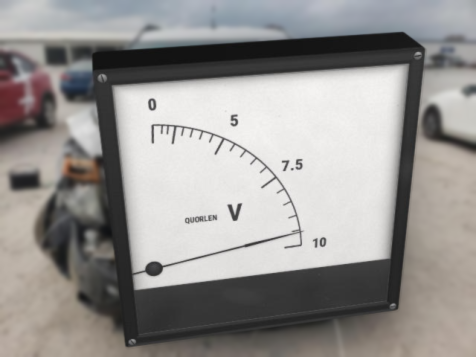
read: 9.5 V
